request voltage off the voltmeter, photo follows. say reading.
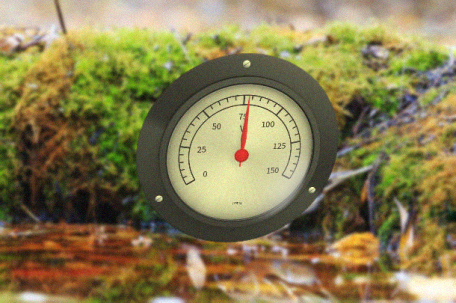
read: 77.5 V
